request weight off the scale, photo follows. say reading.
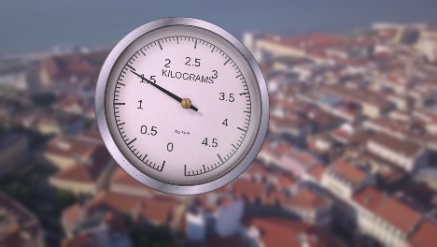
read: 1.45 kg
